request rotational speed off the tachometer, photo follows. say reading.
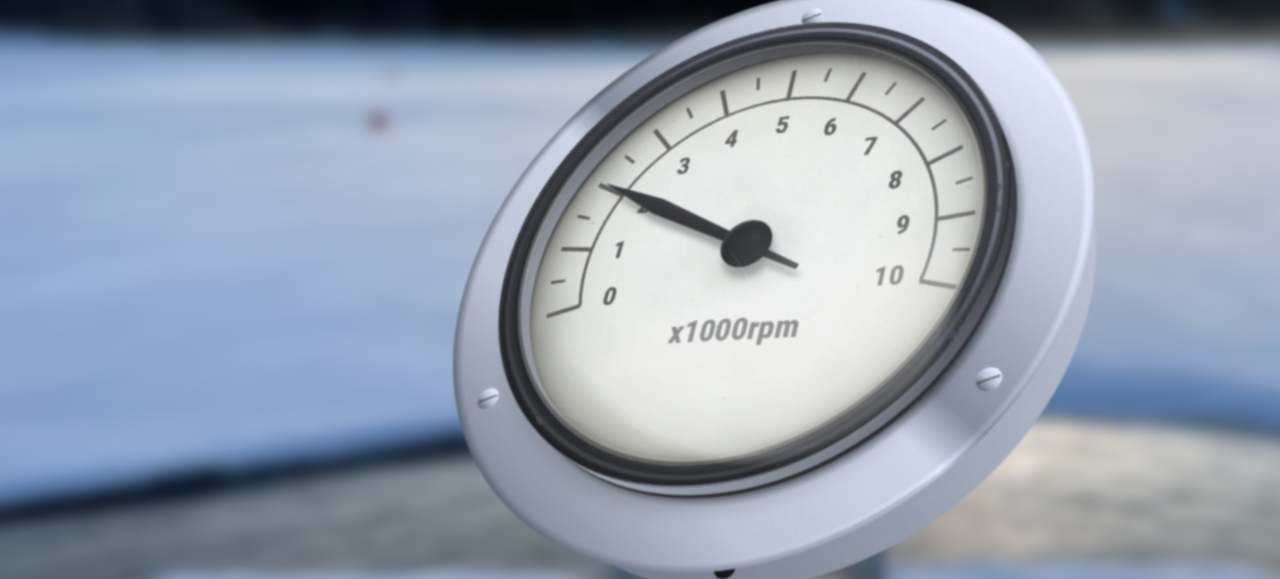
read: 2000 rpm
